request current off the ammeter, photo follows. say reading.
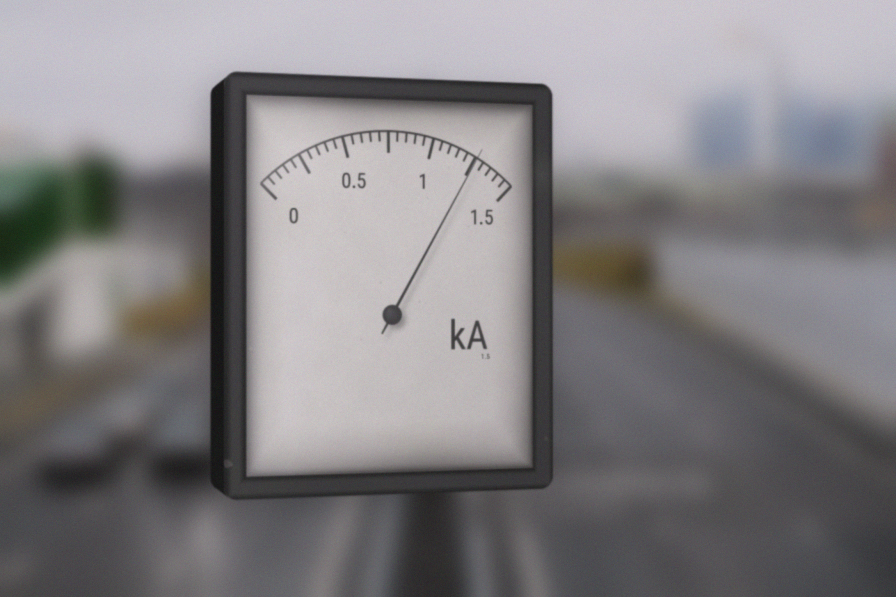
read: 1.25 kA
